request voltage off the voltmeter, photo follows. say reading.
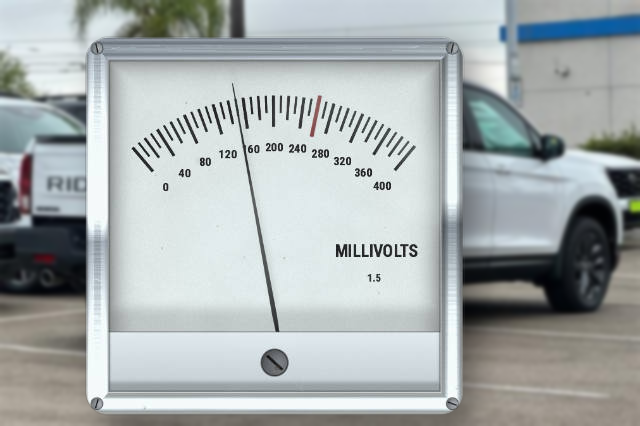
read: 150 mV
